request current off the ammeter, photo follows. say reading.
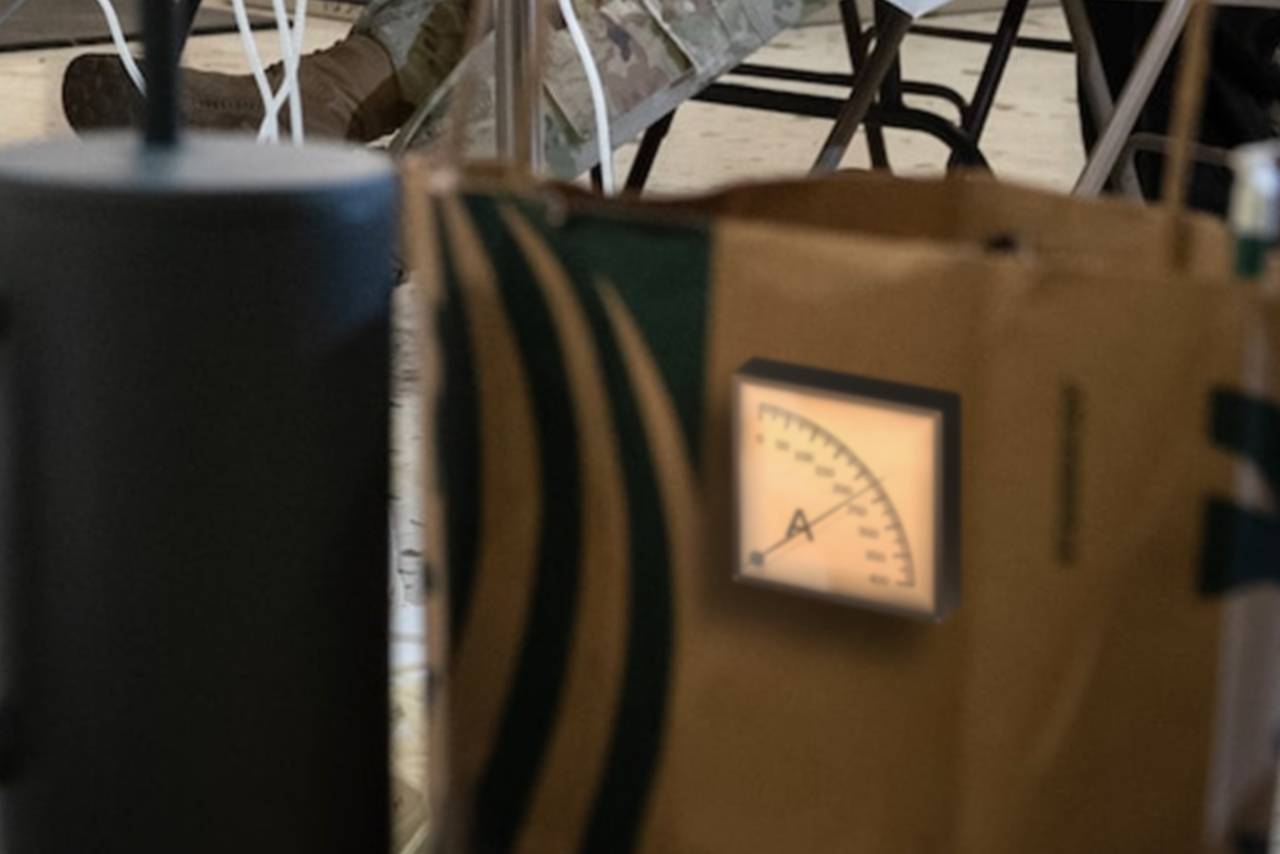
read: 225 A
